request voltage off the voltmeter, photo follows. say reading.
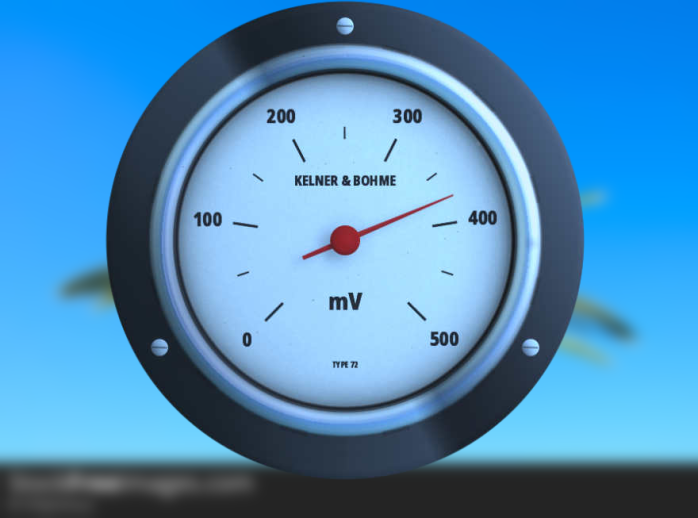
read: 375 mV
